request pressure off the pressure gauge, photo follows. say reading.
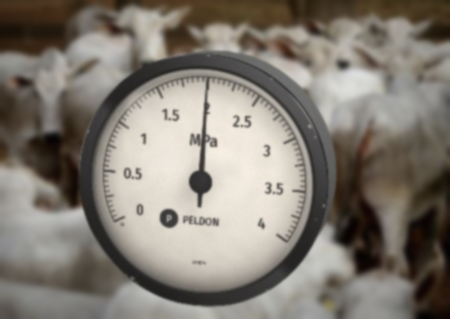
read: 2 MPa
